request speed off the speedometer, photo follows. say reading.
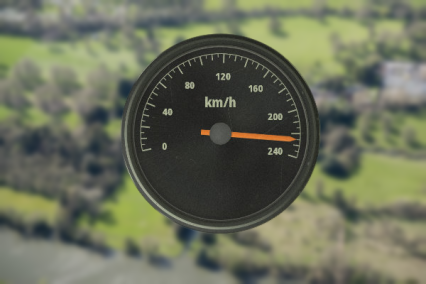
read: 225 km/h
